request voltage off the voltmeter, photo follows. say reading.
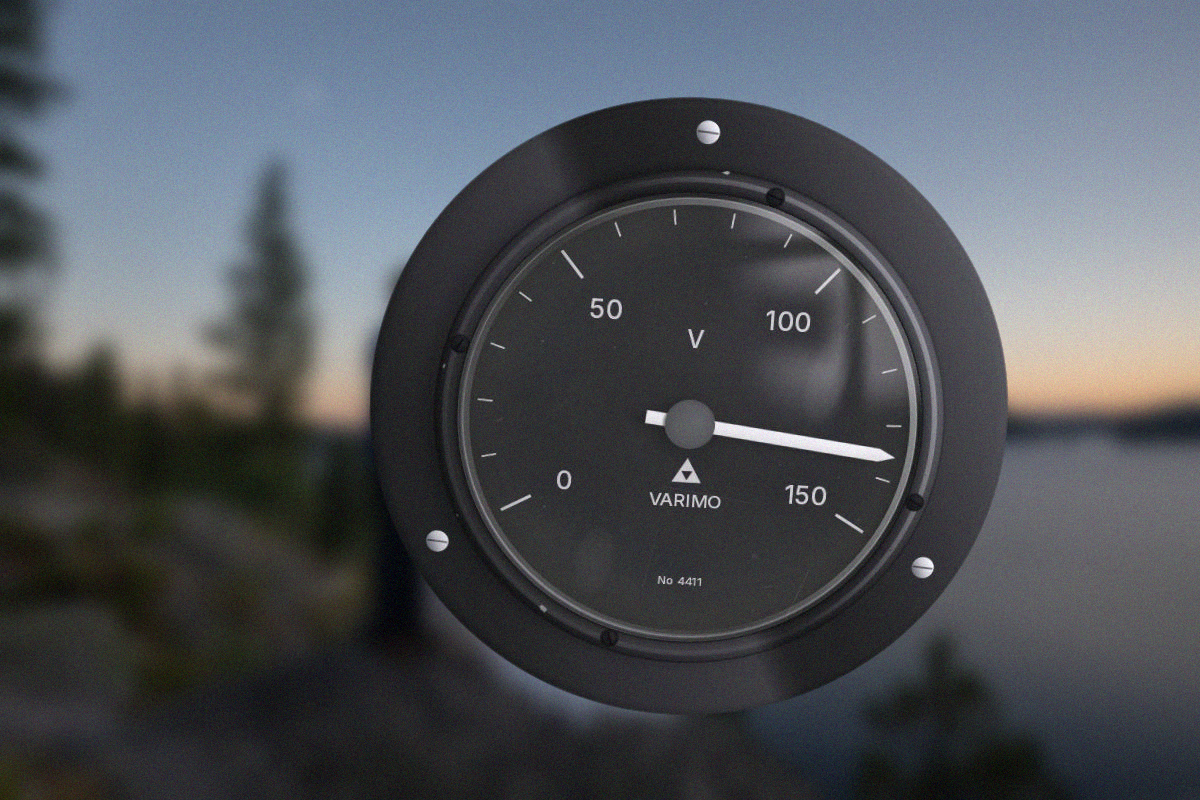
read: 135 V
